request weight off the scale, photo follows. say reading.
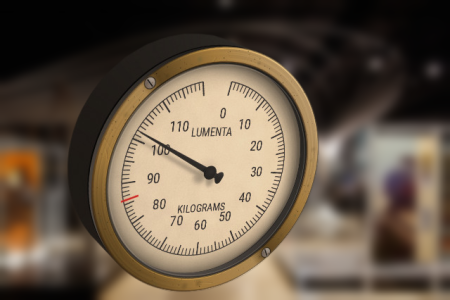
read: 102 kg
